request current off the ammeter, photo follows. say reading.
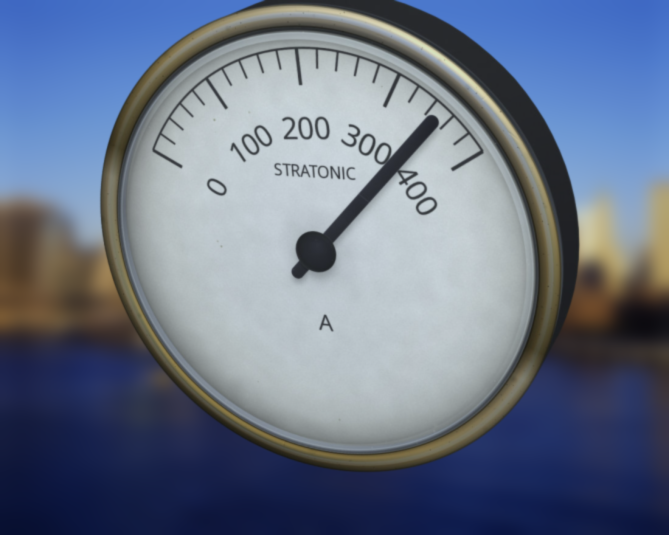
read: 350 A
